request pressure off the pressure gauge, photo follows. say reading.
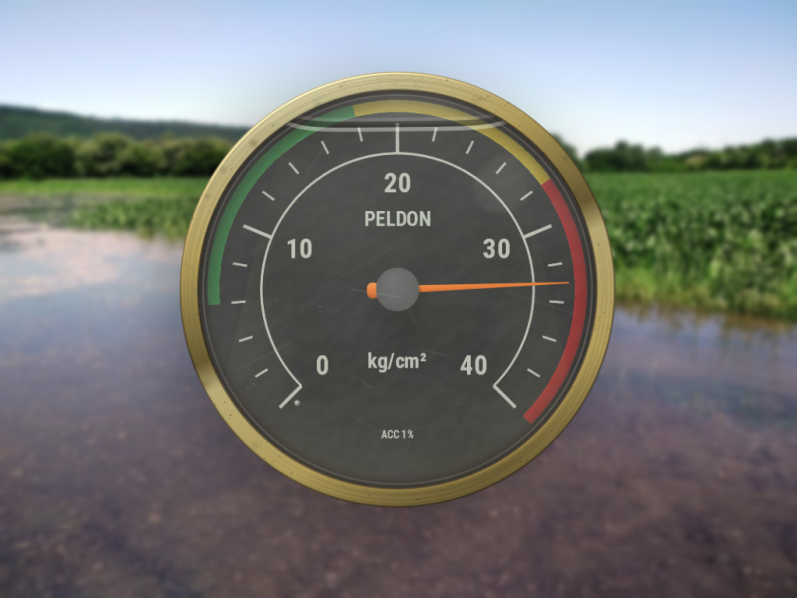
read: 33 kg/cm²
